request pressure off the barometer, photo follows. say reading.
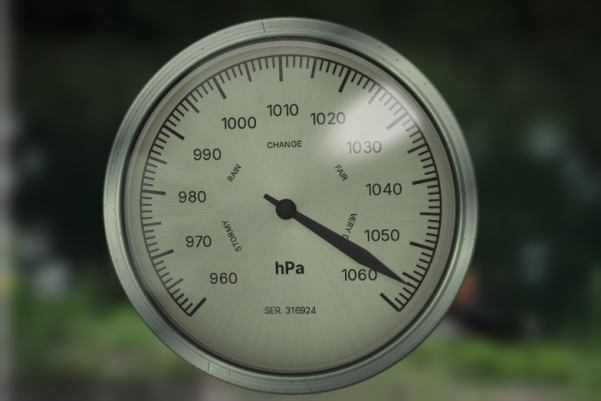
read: 1056 hPa
